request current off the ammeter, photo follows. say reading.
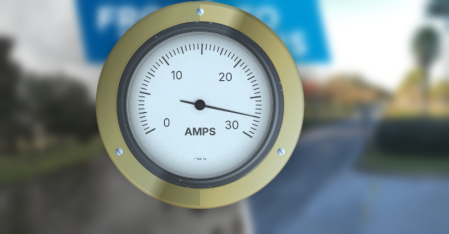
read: 27.5 A
